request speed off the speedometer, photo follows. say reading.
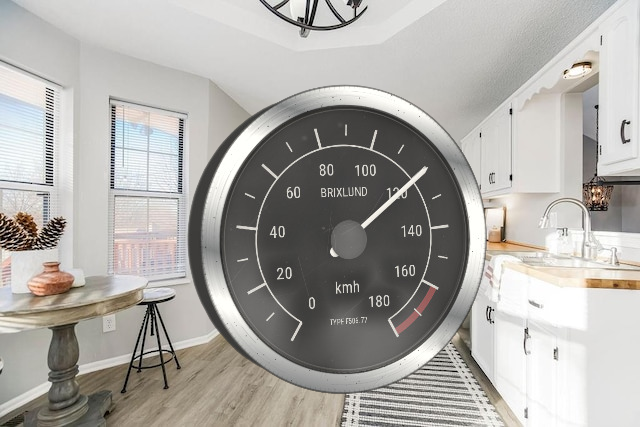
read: 120 km/h
